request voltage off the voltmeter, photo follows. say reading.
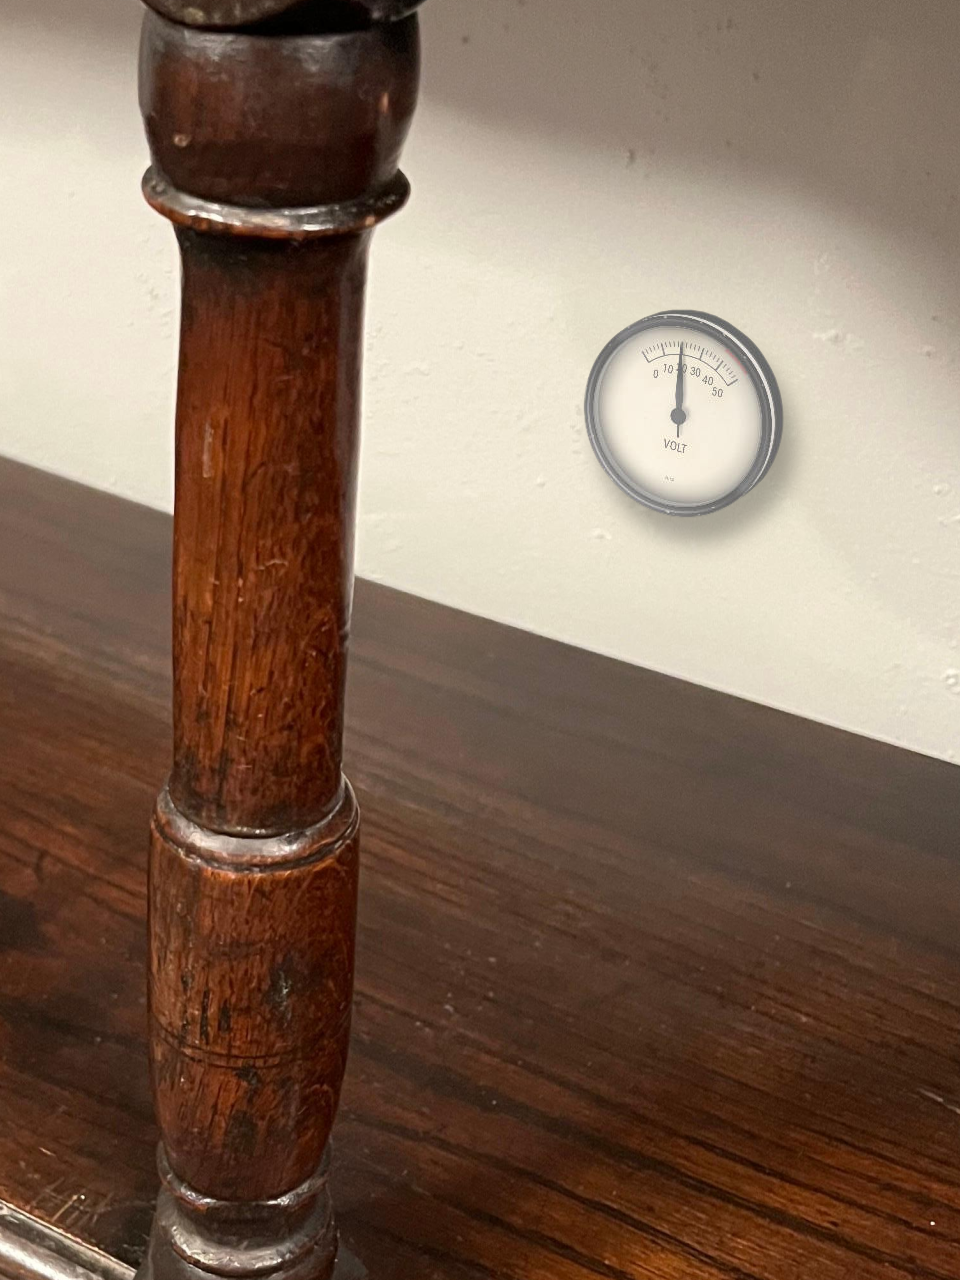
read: 20 V
